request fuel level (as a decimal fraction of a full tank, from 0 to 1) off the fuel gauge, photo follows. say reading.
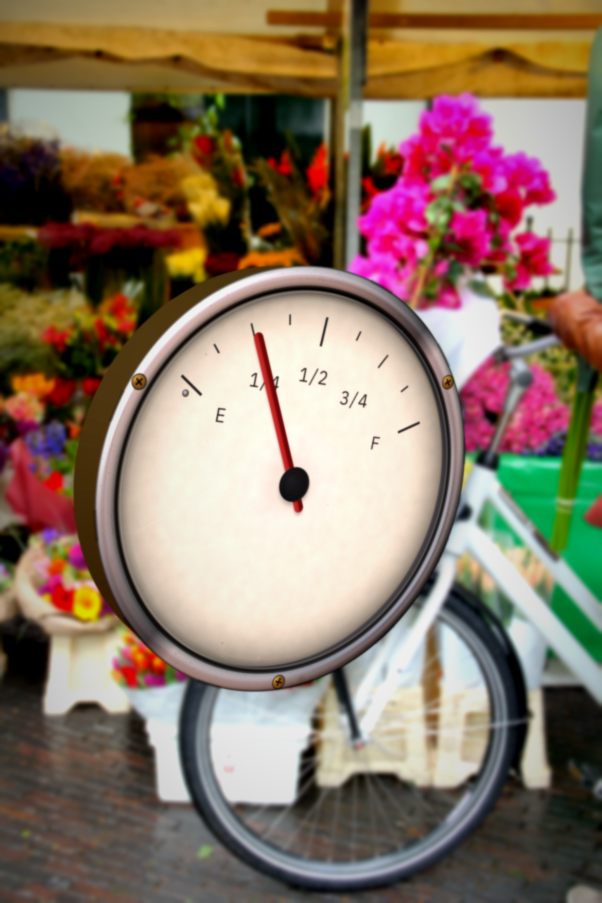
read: 0.25
